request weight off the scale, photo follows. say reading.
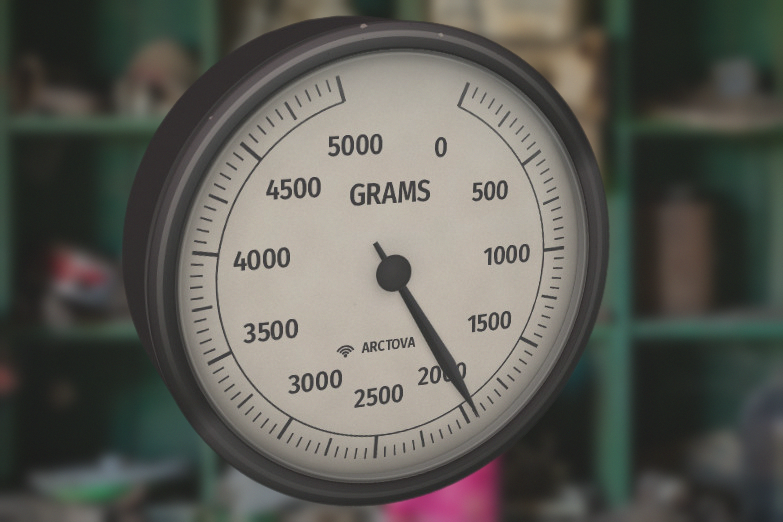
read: 1950 g
